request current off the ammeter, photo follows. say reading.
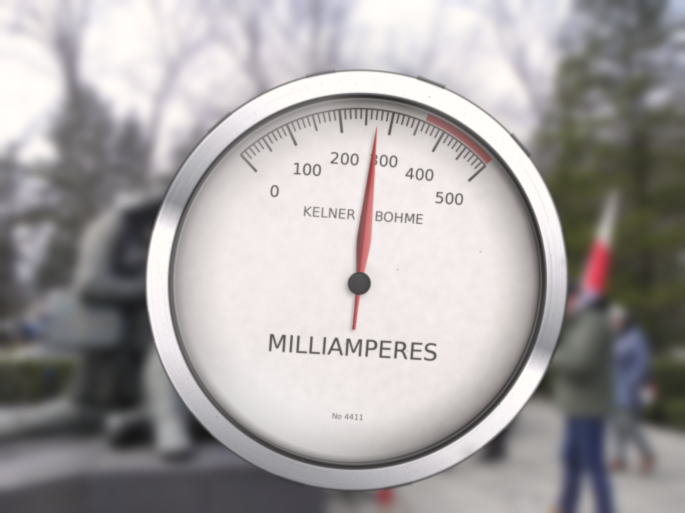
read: 270 mA
